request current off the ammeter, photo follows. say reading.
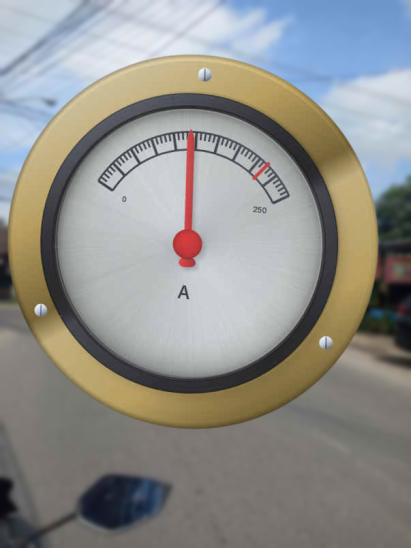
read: 120 A
